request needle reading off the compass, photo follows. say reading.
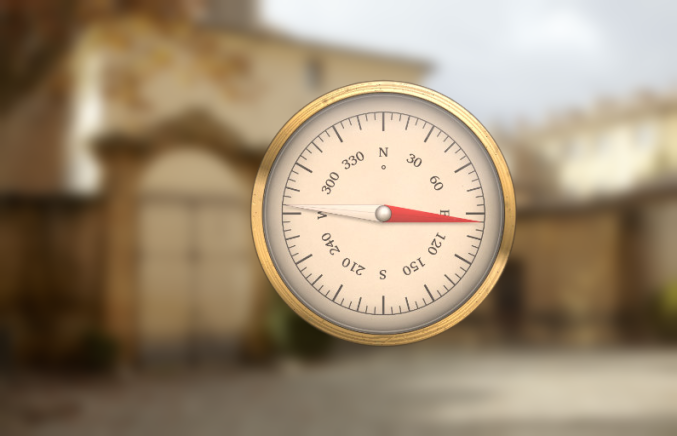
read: 95 °
